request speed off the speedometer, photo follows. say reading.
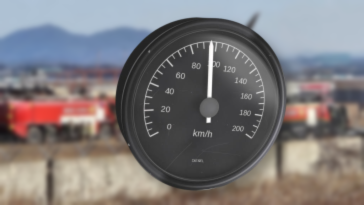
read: 95 km/h
